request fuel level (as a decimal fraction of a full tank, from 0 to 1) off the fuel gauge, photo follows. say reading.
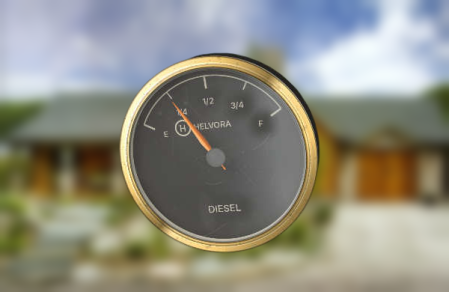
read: 0.25
